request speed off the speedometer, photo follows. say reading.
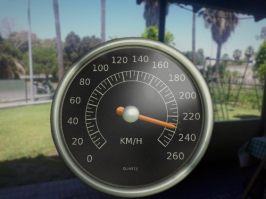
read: 235 km/h
